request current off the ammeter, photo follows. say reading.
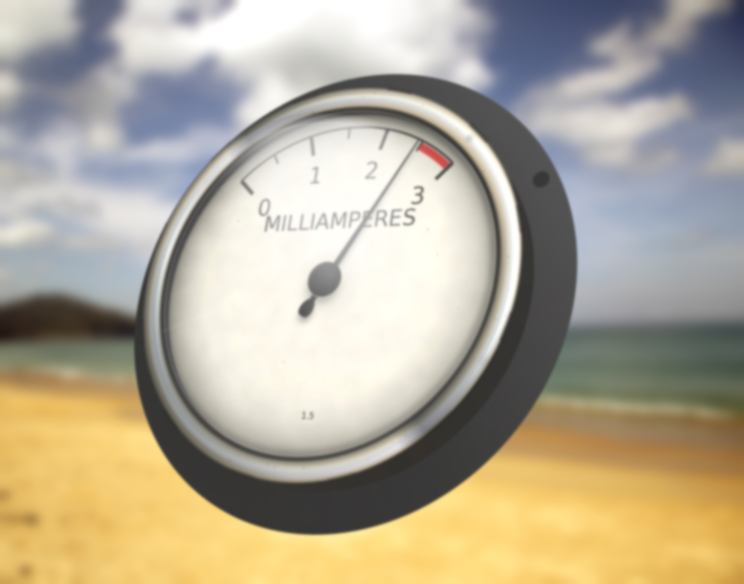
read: 2.5 mA
